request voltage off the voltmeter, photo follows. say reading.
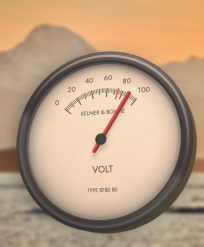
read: 90 V
